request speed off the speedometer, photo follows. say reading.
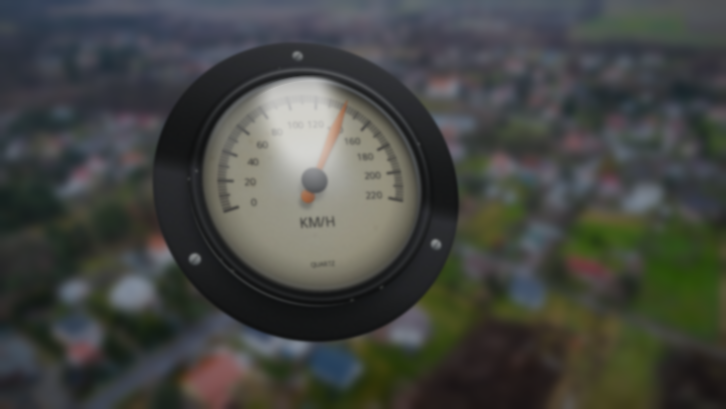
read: 140 km/h
